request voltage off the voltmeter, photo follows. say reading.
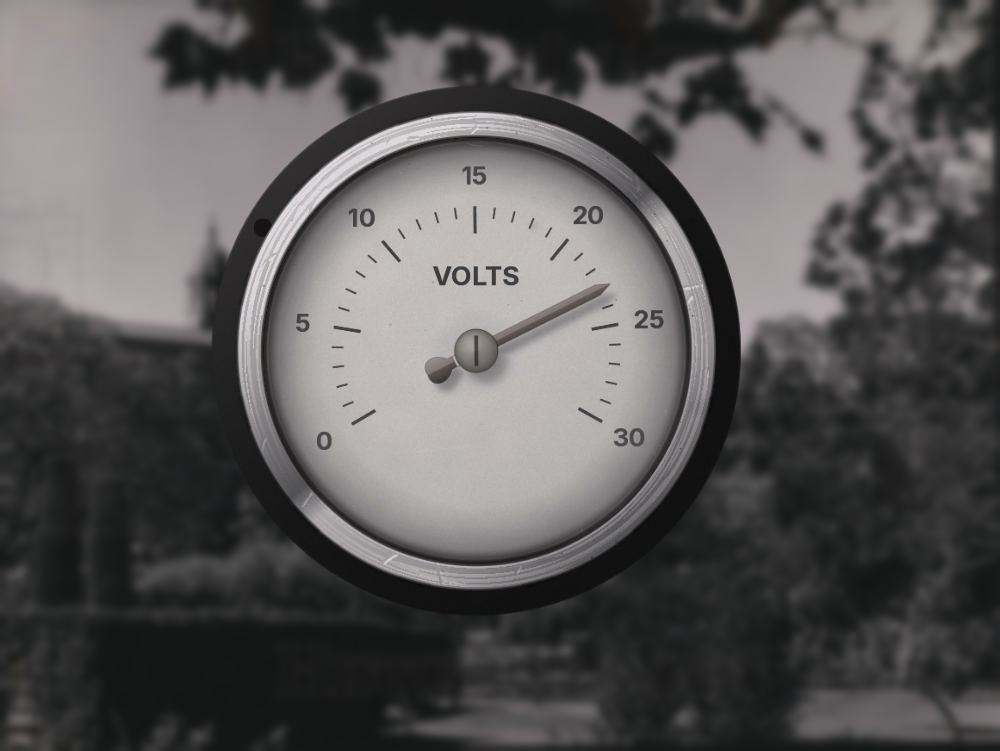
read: 23 V
